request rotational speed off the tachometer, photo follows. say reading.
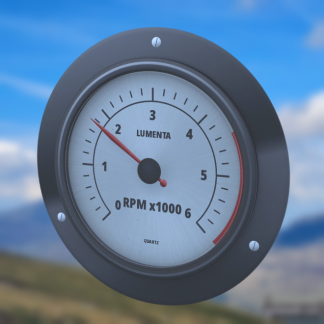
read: 1800 rpm
